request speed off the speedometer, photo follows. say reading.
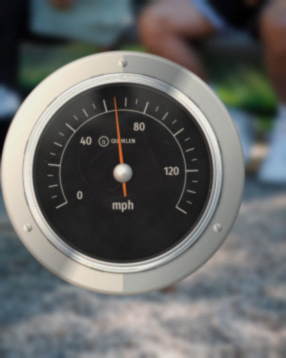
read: 65 mph
